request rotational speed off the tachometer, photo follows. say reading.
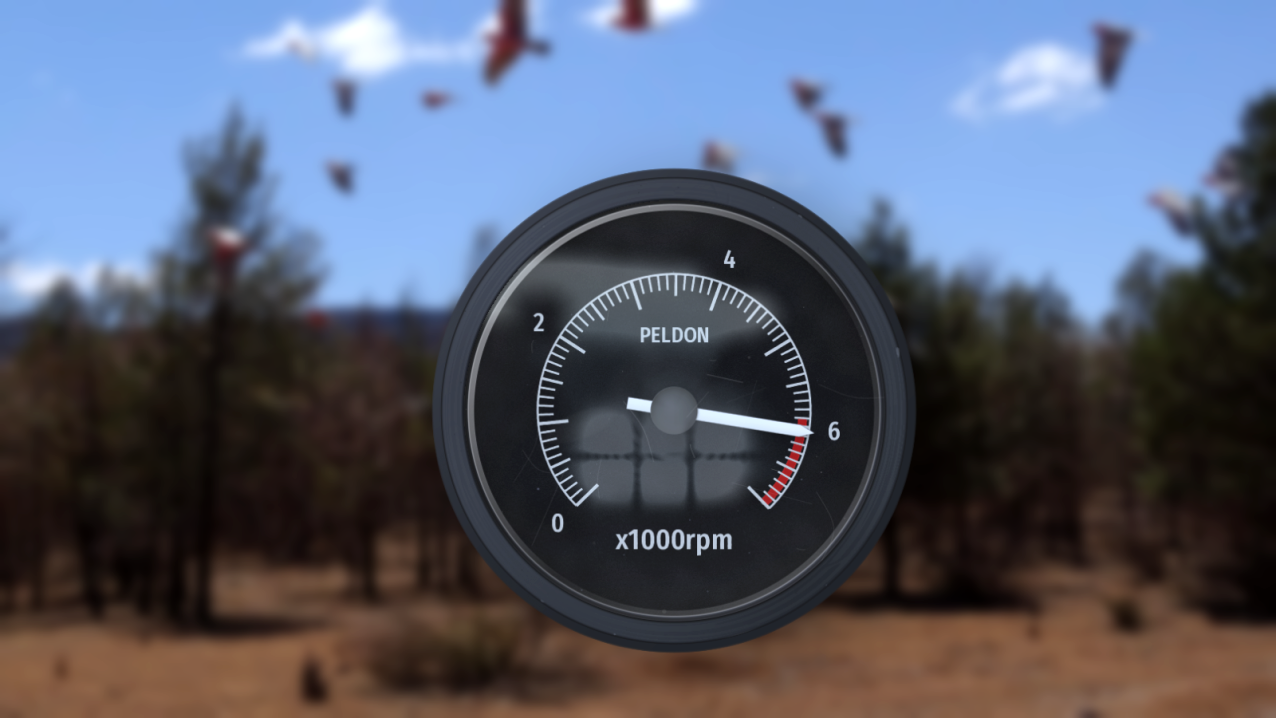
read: 6050 rpm
